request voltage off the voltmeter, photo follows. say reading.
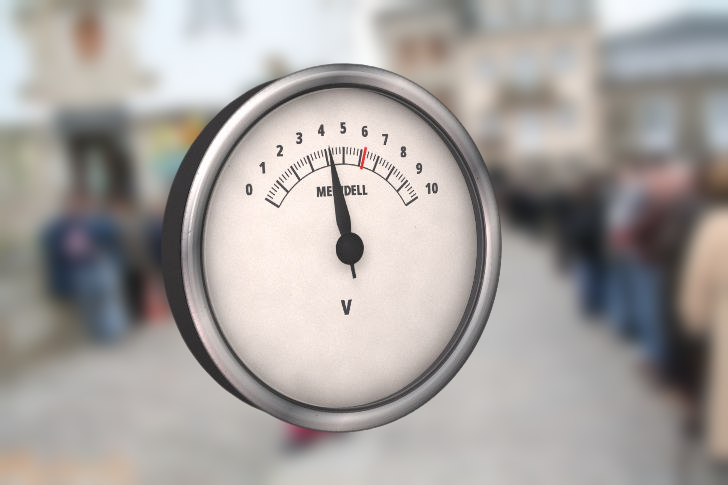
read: 4 V
